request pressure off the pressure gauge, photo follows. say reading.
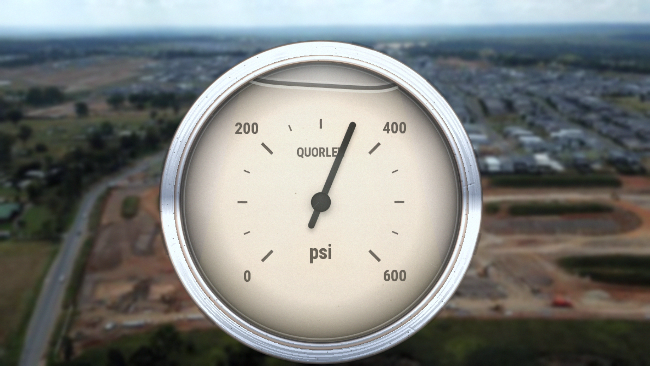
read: 350 psi
